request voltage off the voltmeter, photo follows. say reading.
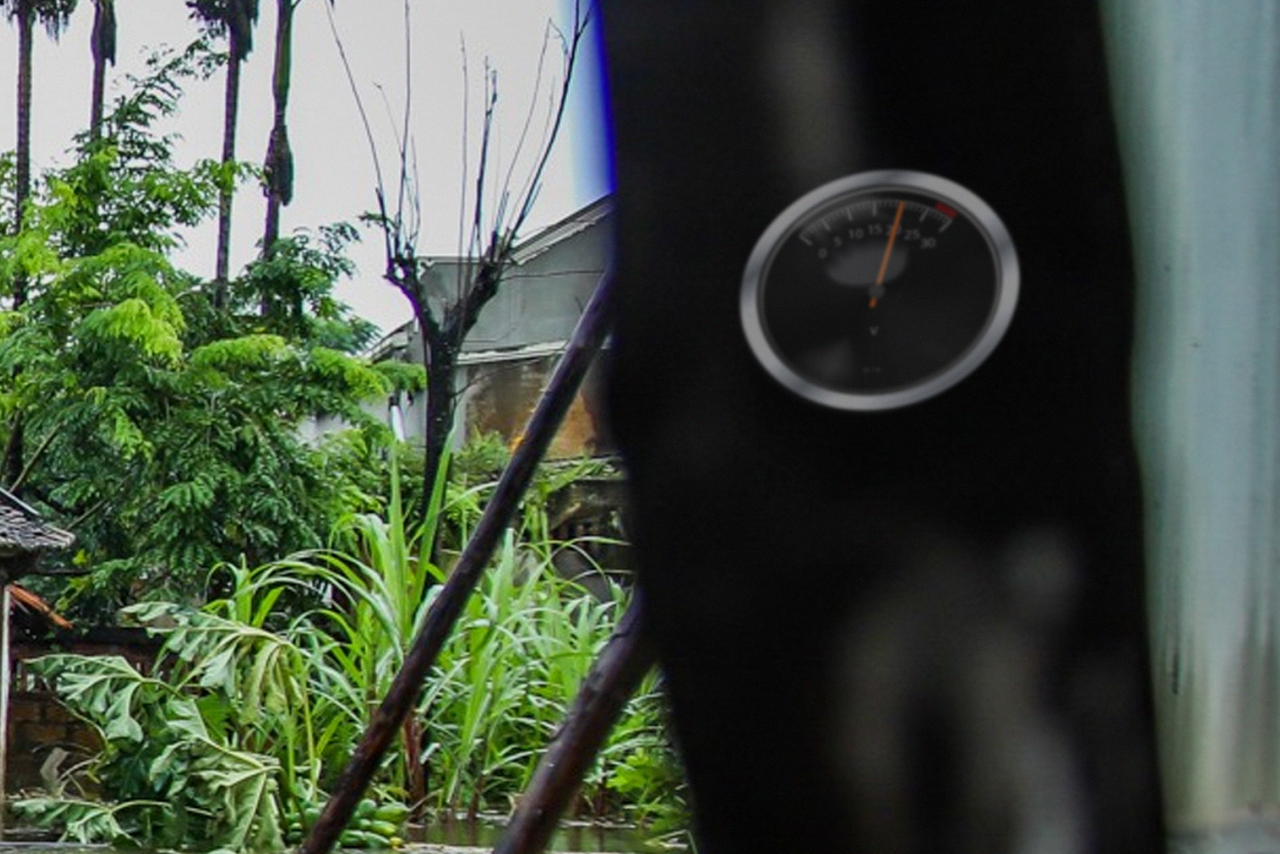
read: 20 V
